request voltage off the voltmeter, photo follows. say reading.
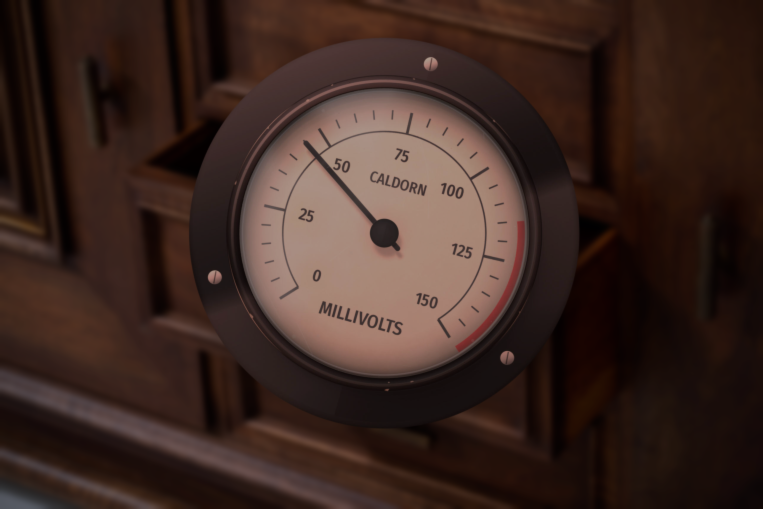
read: 45 mV
